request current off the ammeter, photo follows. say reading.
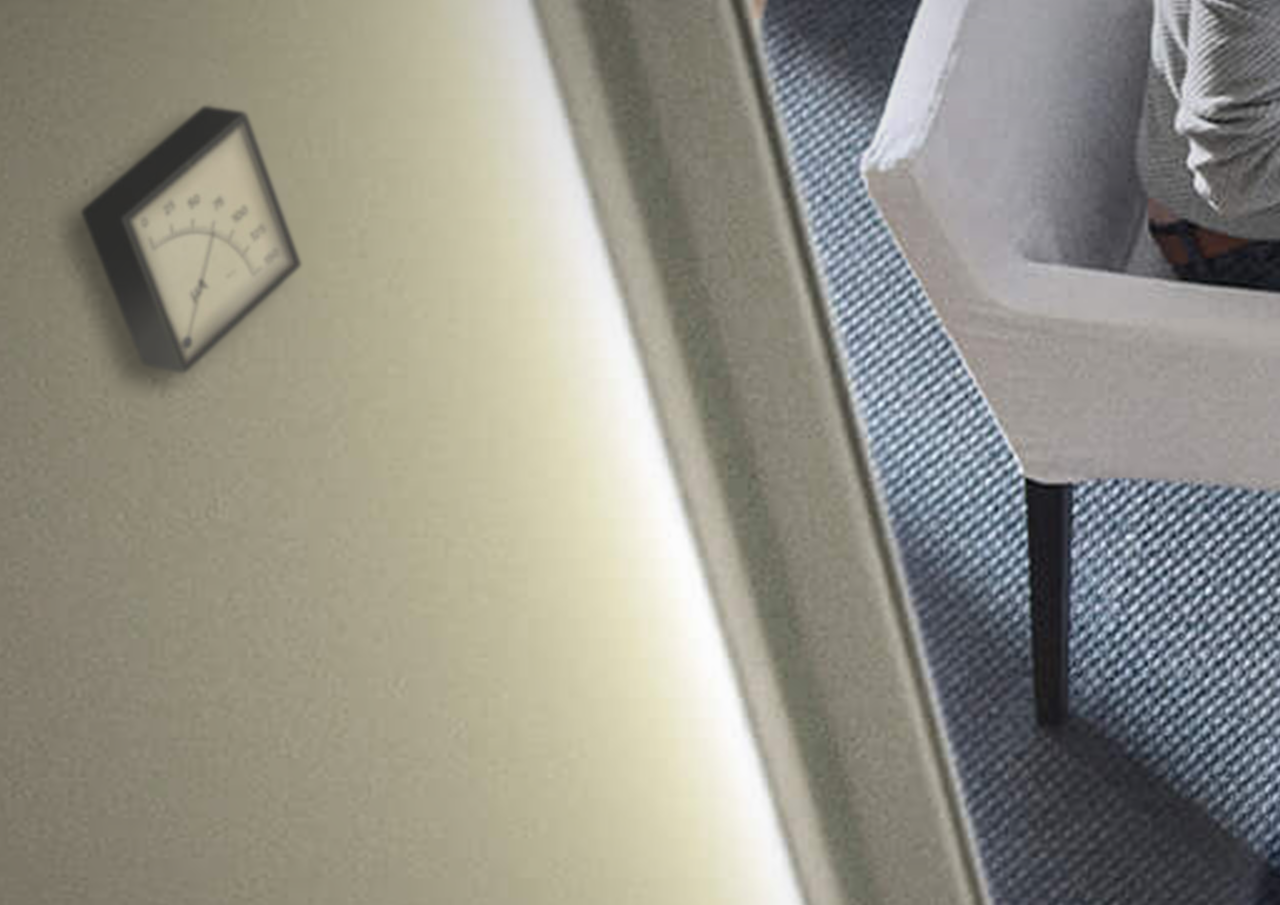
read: 75 µA
